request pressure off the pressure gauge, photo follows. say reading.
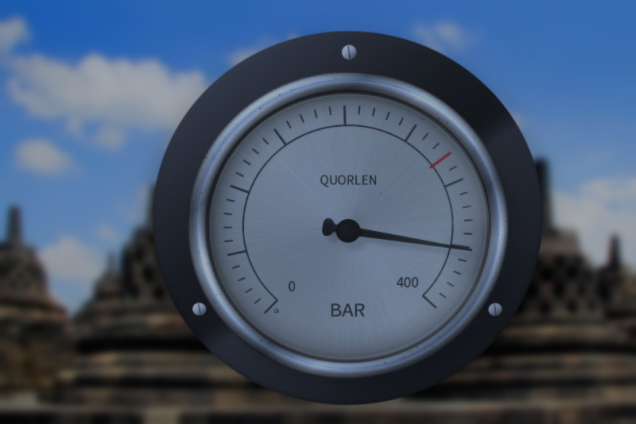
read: 350 bar
